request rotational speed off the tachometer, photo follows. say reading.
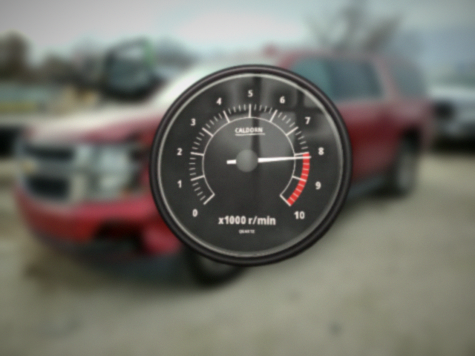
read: 8200 rpm
